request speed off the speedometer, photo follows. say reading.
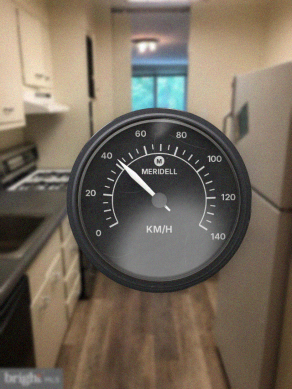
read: 42.5 km/h
